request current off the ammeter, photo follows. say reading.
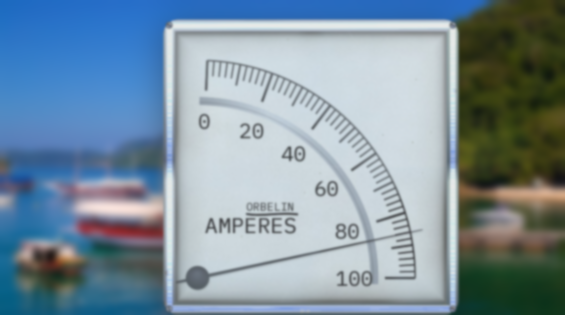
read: 86 A
